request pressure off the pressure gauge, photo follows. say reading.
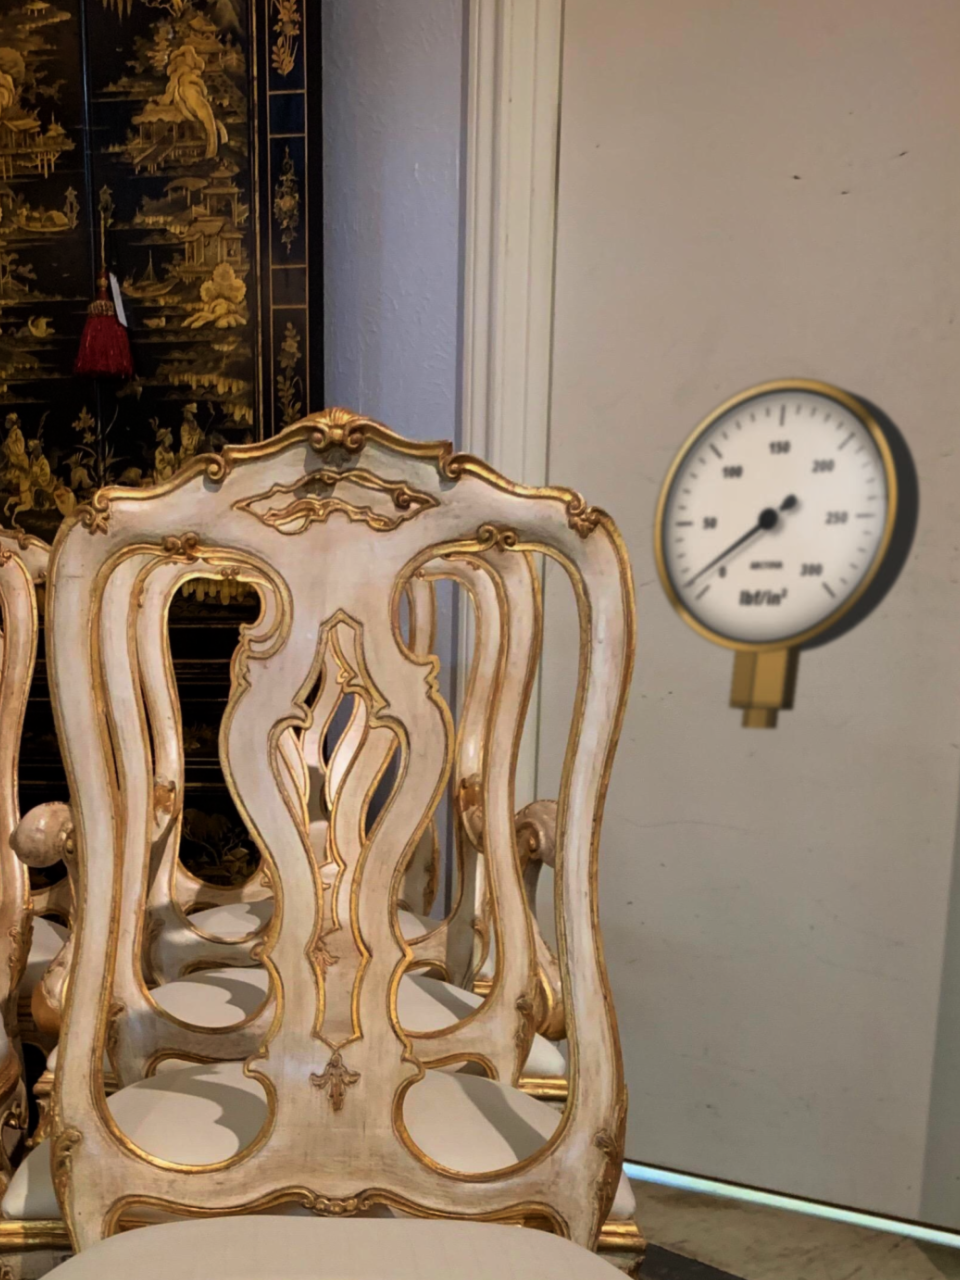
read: 10 psi
